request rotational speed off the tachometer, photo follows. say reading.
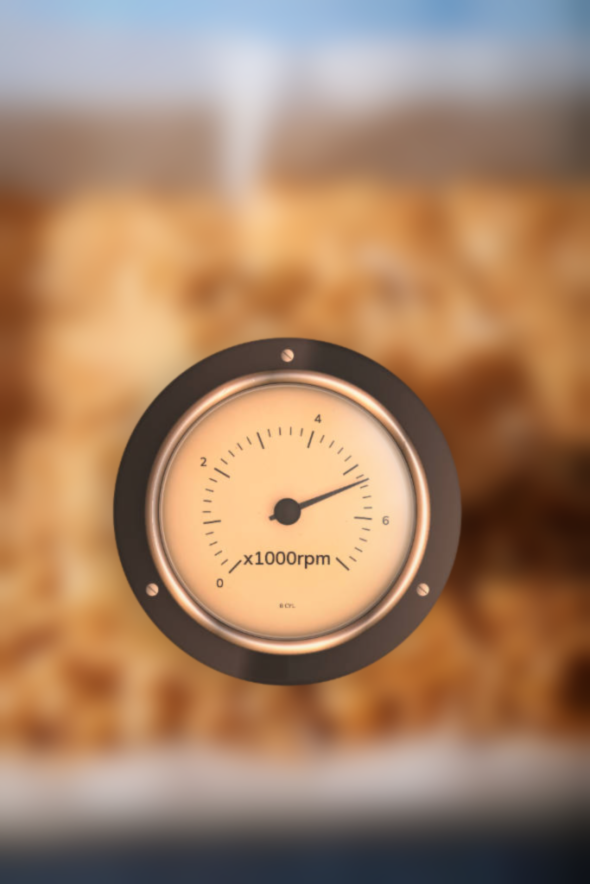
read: 5300 rpm
